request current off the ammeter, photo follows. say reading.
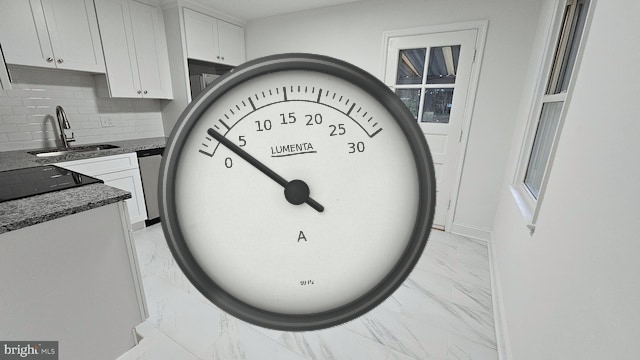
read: 3 A
